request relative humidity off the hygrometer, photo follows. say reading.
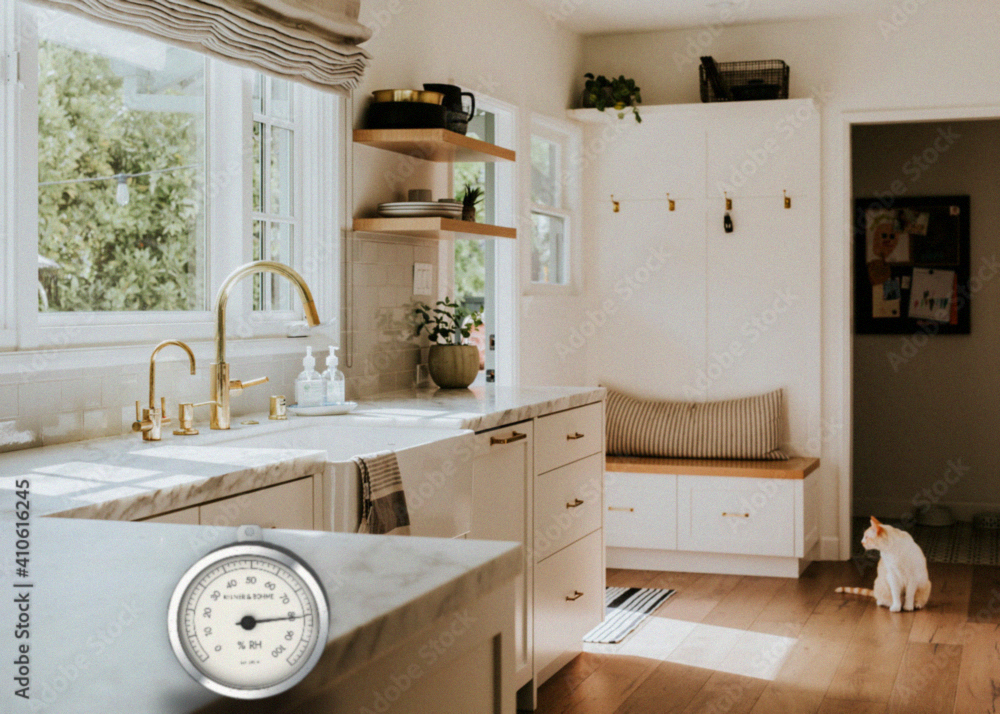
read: 80 %
